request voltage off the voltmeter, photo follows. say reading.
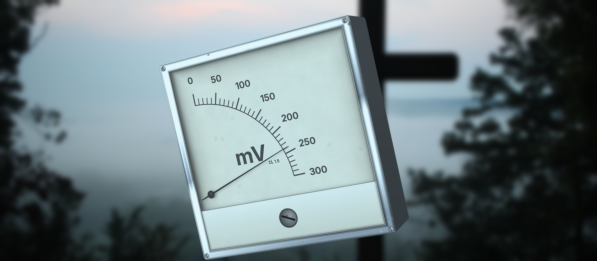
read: 240 mV
